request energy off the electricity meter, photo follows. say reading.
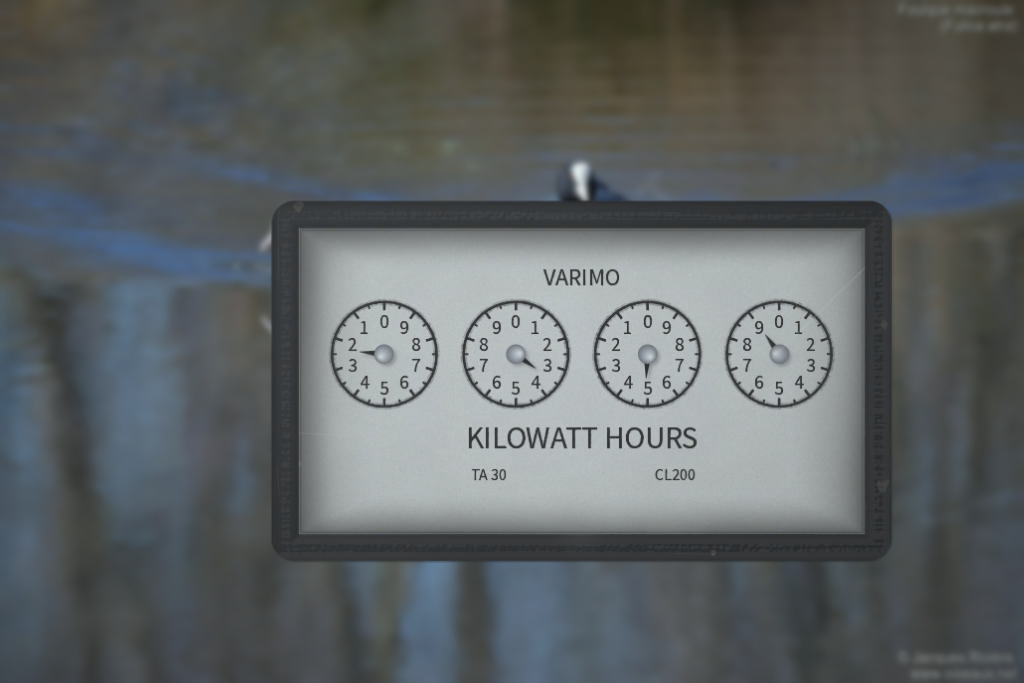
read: 2349 kWh
